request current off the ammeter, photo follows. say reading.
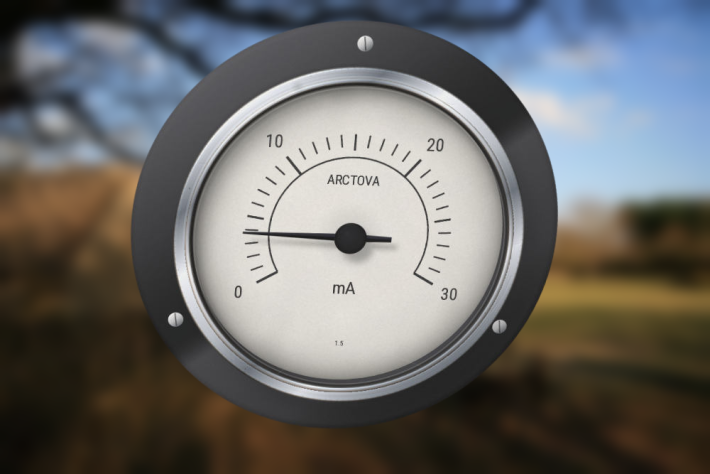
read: 4 mA
